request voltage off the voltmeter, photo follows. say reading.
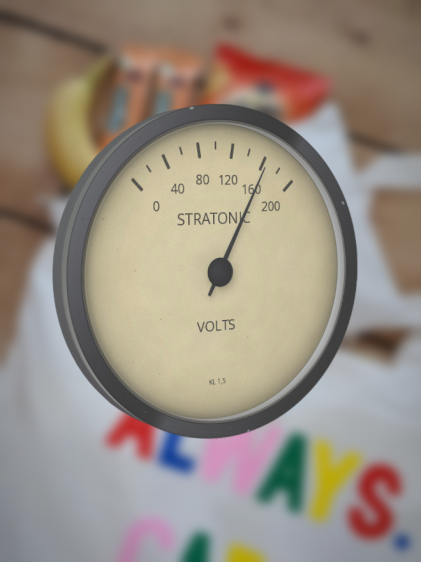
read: 160 V
